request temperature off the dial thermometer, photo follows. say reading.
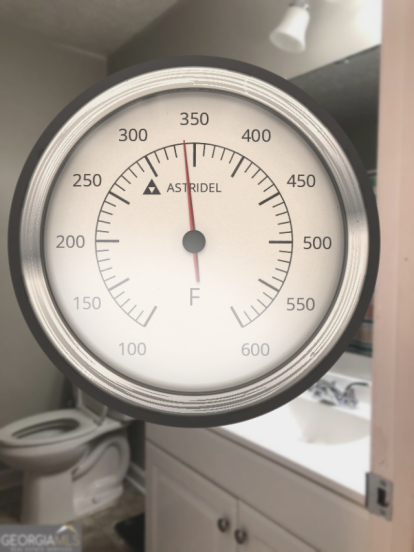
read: 340 °F
